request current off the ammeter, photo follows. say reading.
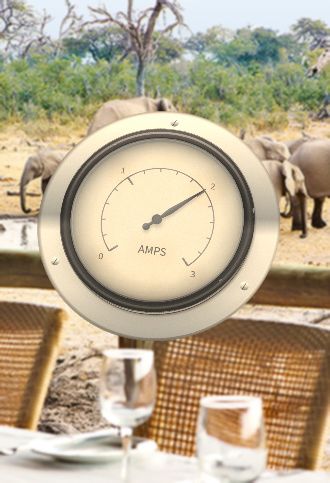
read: 2 A
